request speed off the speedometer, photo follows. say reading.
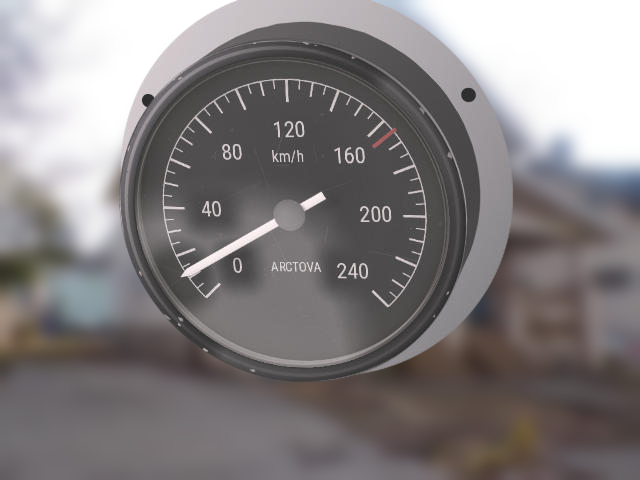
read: 12.5 km/h
